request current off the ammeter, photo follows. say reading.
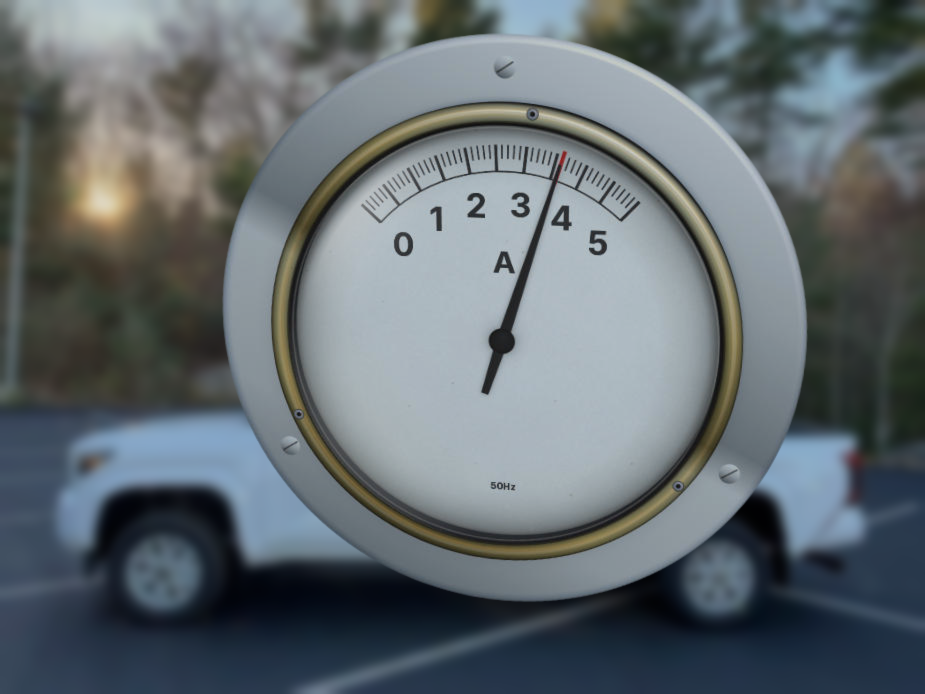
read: 3.6 A
